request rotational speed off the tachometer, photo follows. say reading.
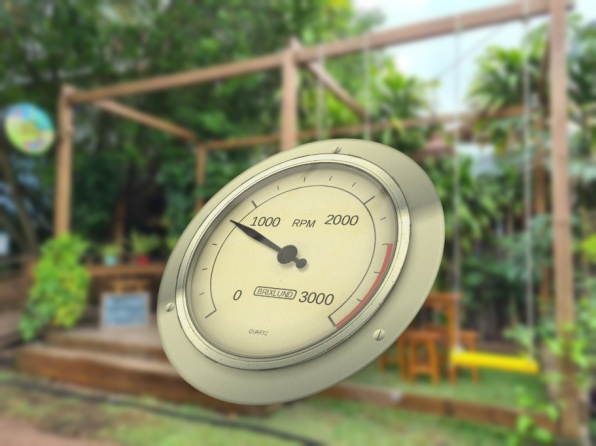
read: 800 rpm
